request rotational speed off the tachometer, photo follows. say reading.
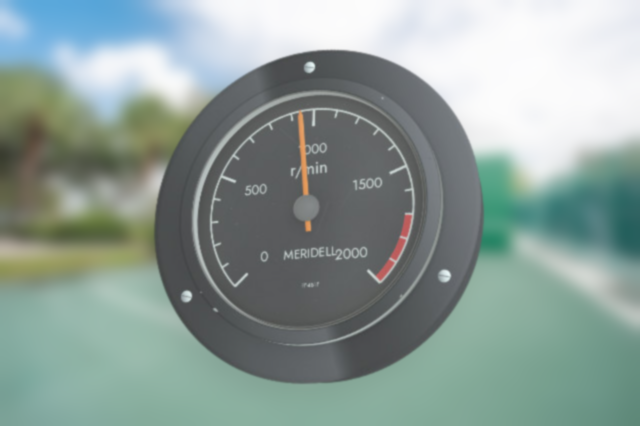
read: 950 rpm
